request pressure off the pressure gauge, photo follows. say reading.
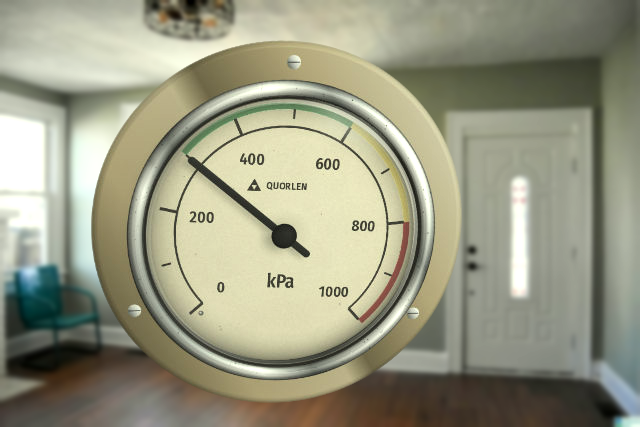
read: 300 kPa
